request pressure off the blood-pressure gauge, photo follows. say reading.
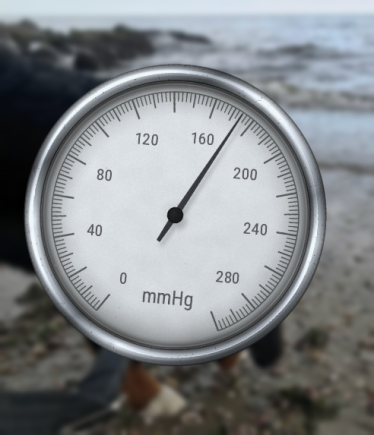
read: 174 mmHg
